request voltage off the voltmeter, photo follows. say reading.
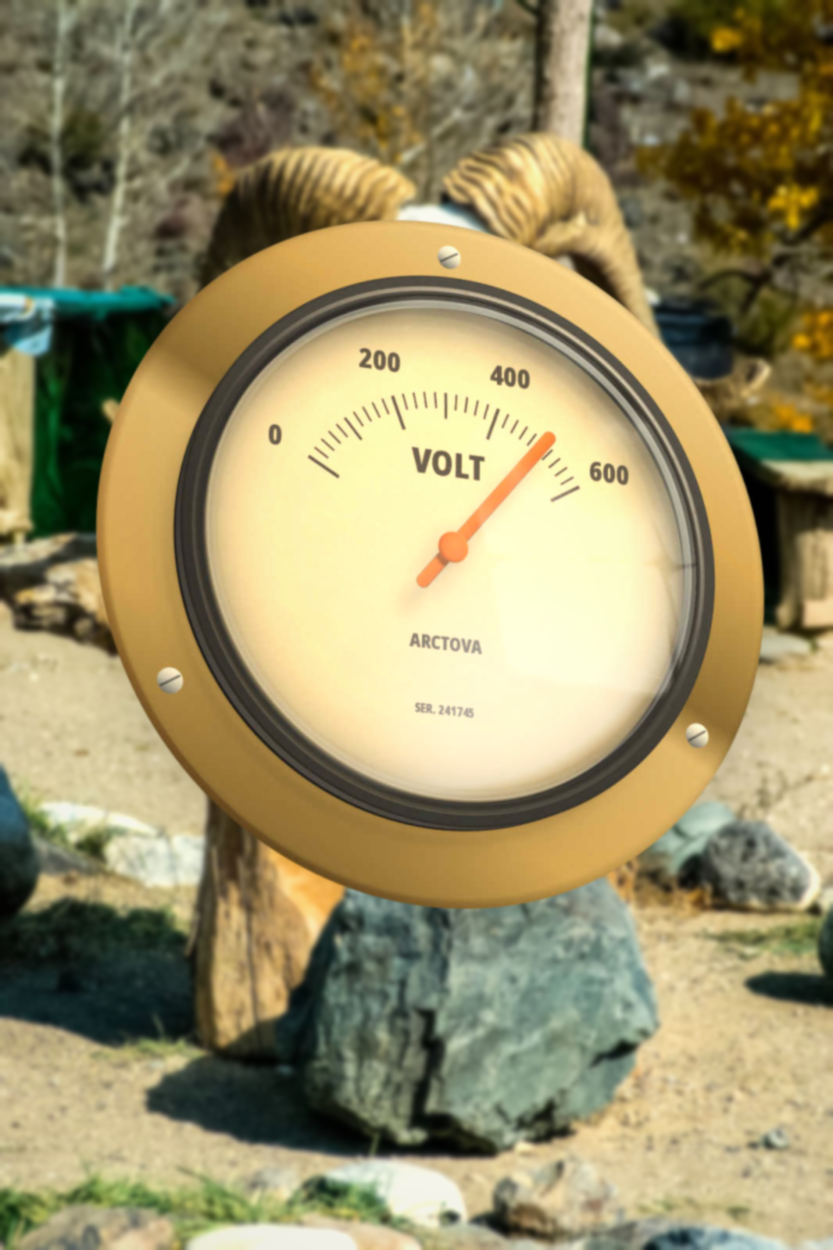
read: 500 V
